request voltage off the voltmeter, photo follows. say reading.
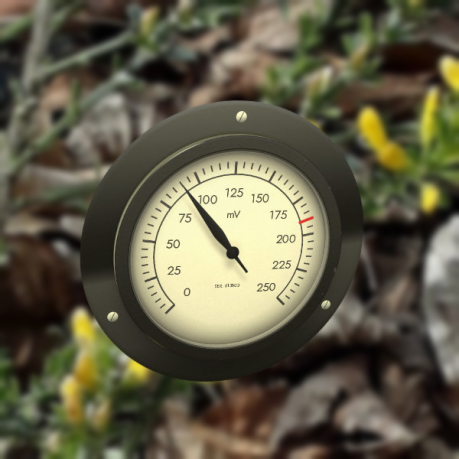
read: 90 mV
